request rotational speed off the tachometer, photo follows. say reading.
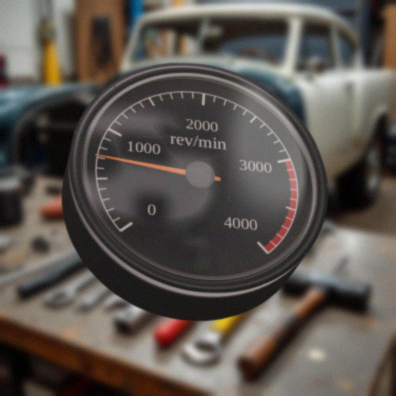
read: 700 rpm
